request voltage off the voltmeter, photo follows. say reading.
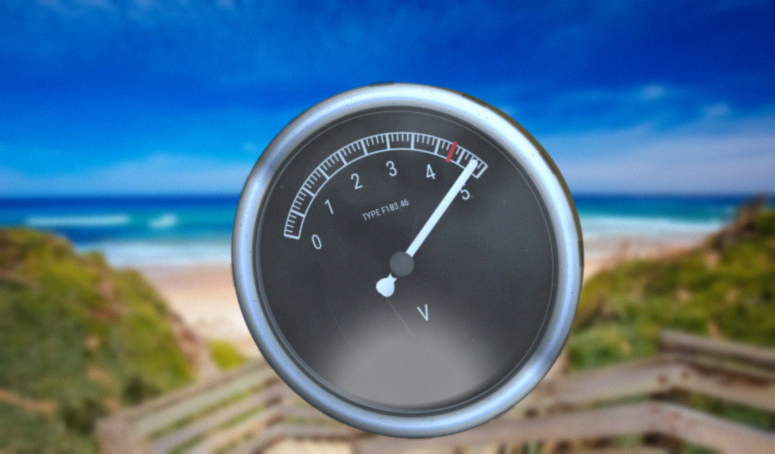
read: 4.8 V
